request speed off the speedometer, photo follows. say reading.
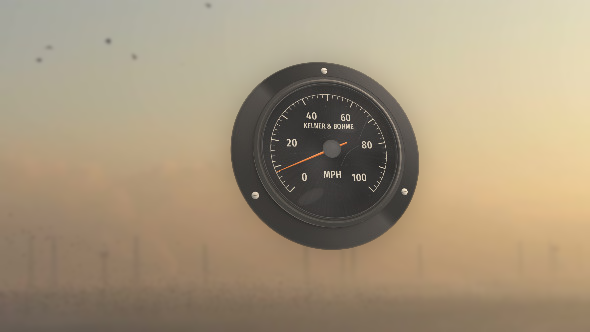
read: 8 mph
